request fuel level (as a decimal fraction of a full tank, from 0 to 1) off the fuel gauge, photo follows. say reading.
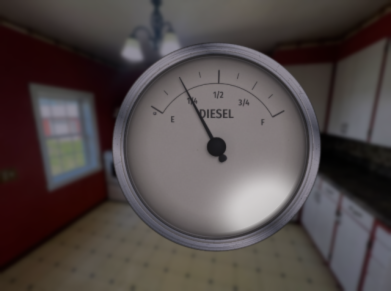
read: 0.25
